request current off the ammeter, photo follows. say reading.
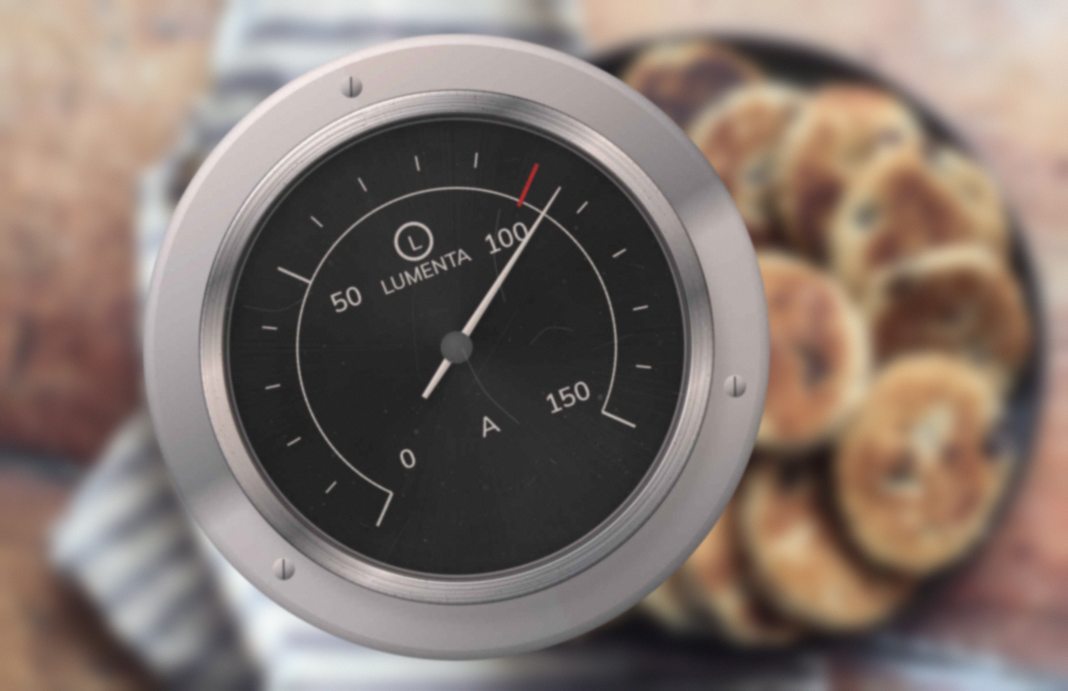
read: 105 A
